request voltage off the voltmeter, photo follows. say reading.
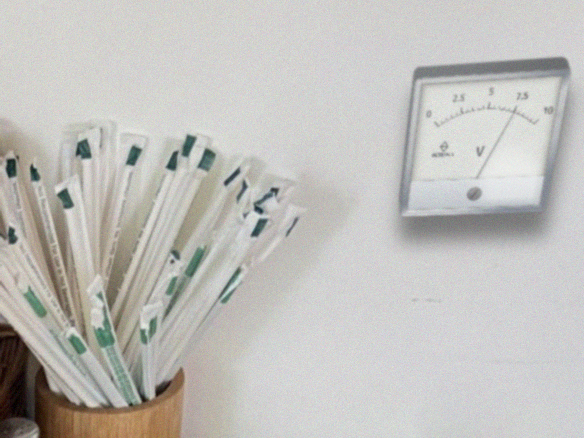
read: 7.5 V
